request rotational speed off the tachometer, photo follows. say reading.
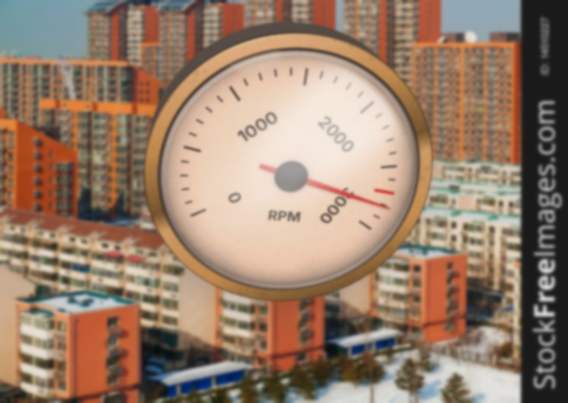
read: 2800 rpm
